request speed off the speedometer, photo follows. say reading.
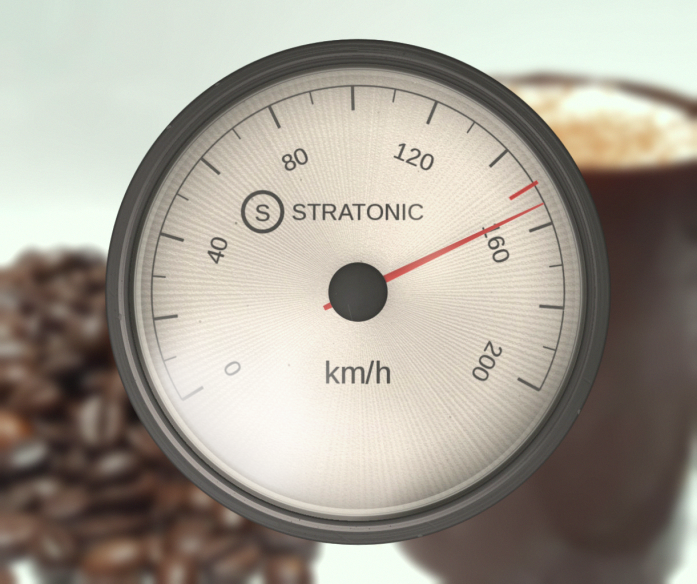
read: 155 km/h
